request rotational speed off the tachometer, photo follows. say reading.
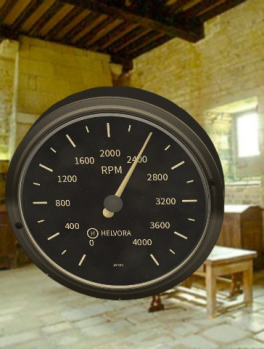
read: 2400 rpm
